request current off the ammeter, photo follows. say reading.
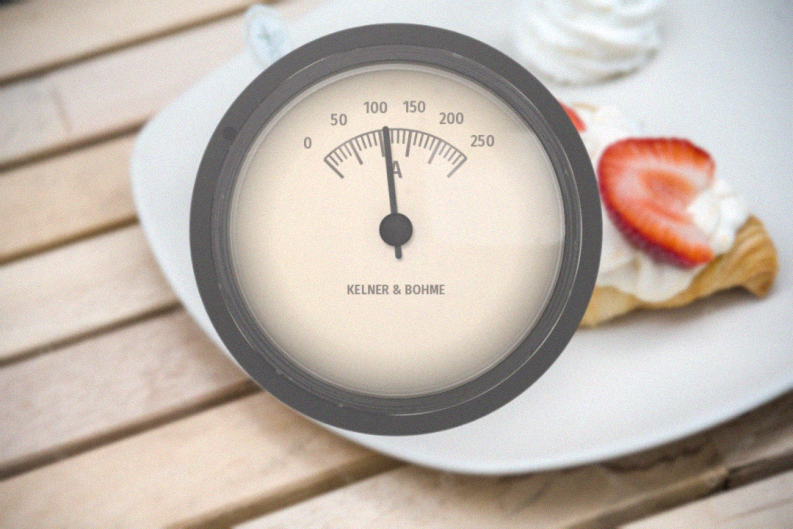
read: 110 A
